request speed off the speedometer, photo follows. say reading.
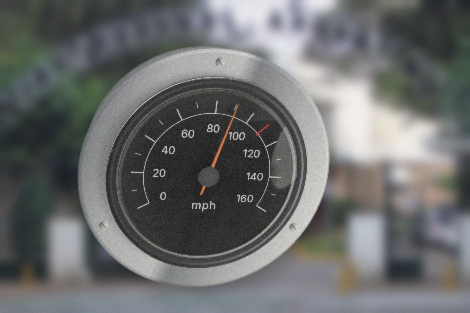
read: 90 mph
